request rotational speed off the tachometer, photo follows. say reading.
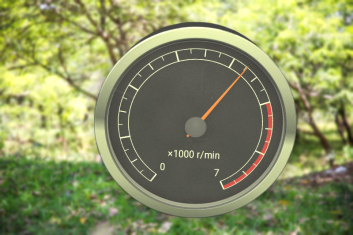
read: 4250 rpm
